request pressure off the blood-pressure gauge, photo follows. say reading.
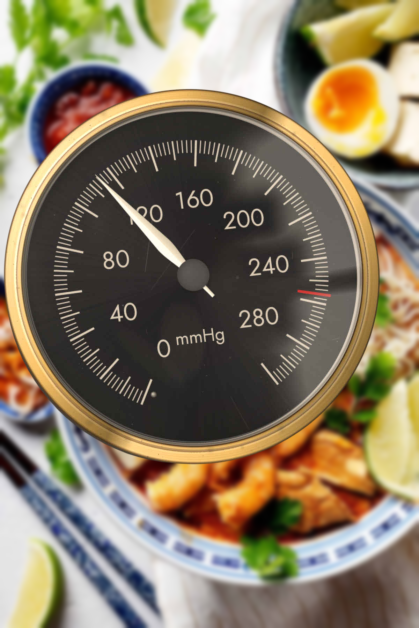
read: 114 mmHg
